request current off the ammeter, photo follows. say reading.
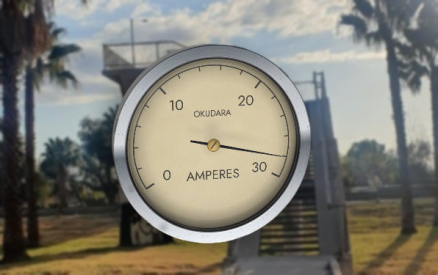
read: 28 A
